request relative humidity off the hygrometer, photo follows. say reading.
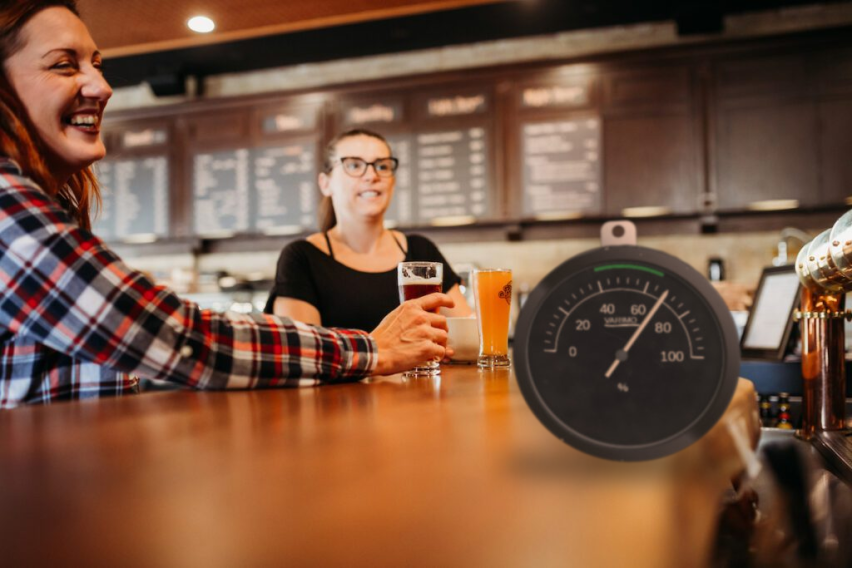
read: 68 %
